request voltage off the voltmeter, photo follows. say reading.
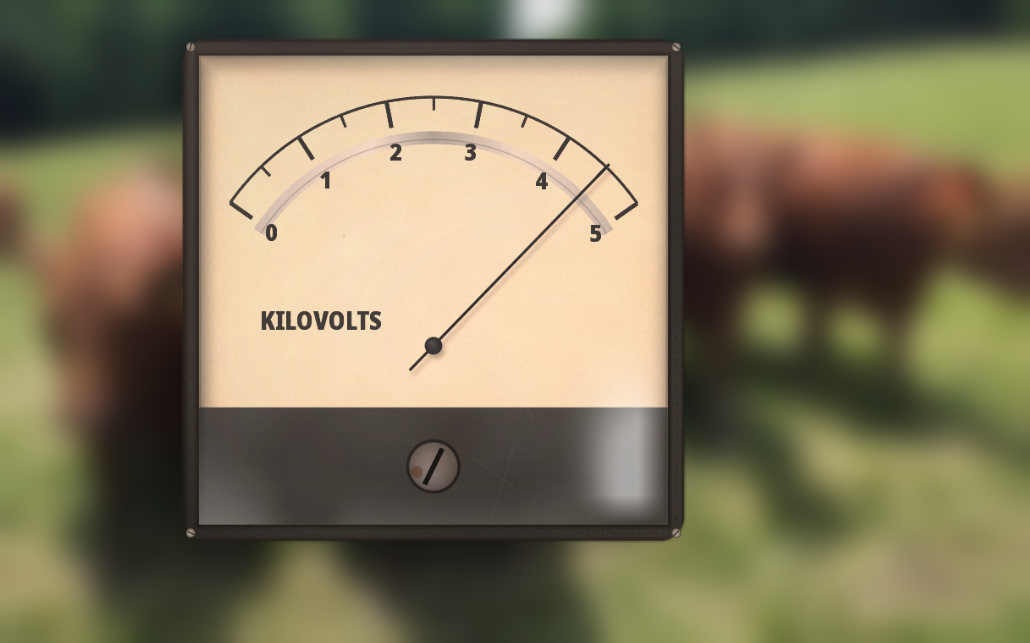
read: 4.5 kV
